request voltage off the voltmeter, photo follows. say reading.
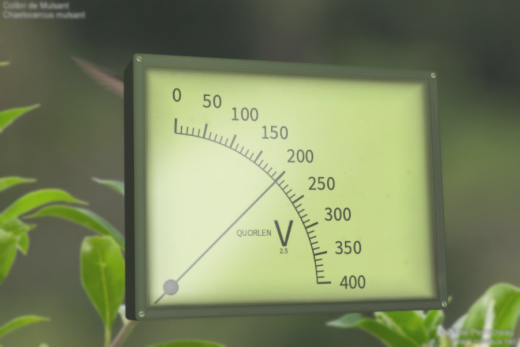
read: 200 V
